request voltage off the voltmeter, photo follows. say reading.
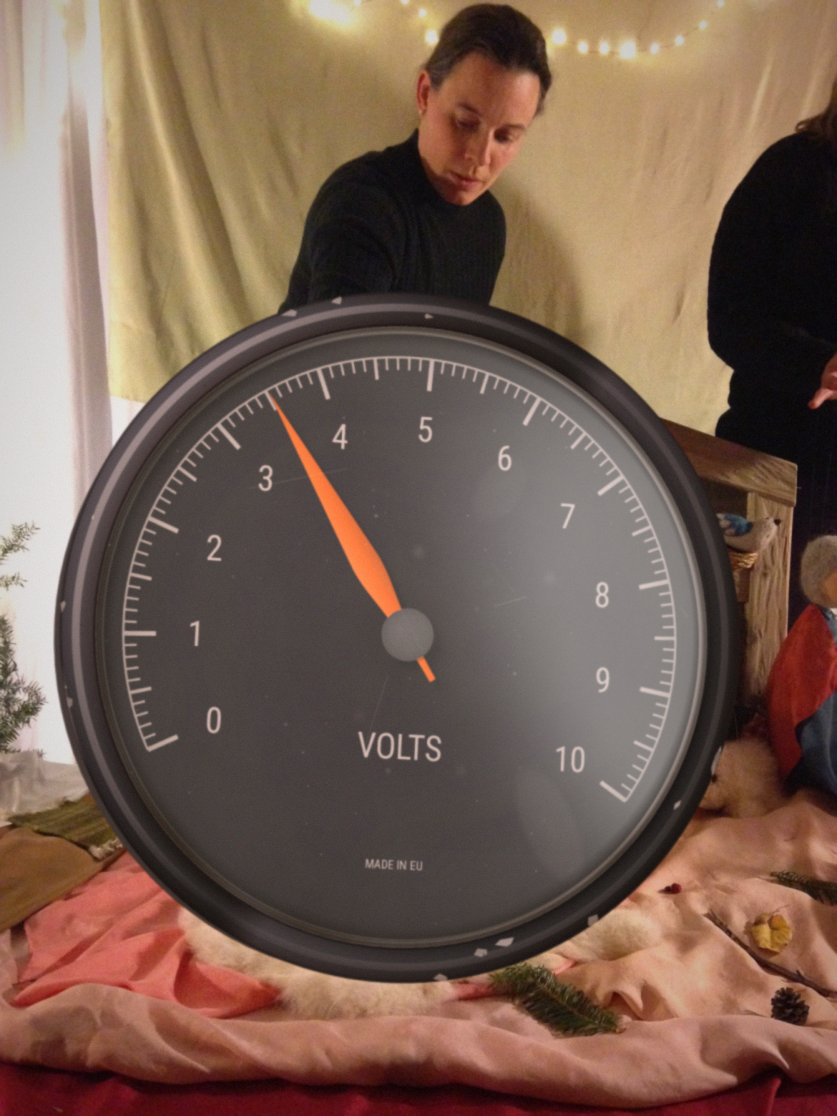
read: 3.5 V
